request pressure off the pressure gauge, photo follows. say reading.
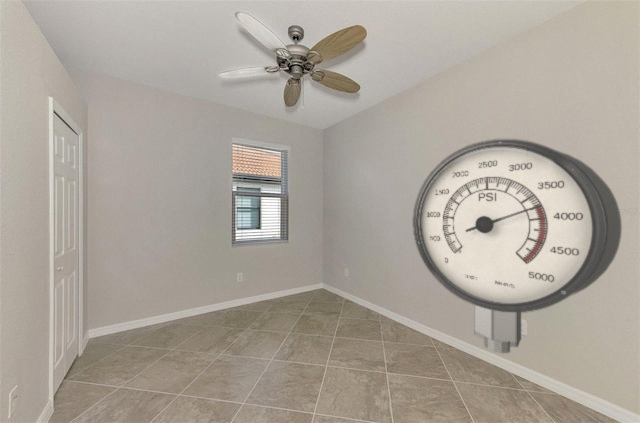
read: 3750 psi
